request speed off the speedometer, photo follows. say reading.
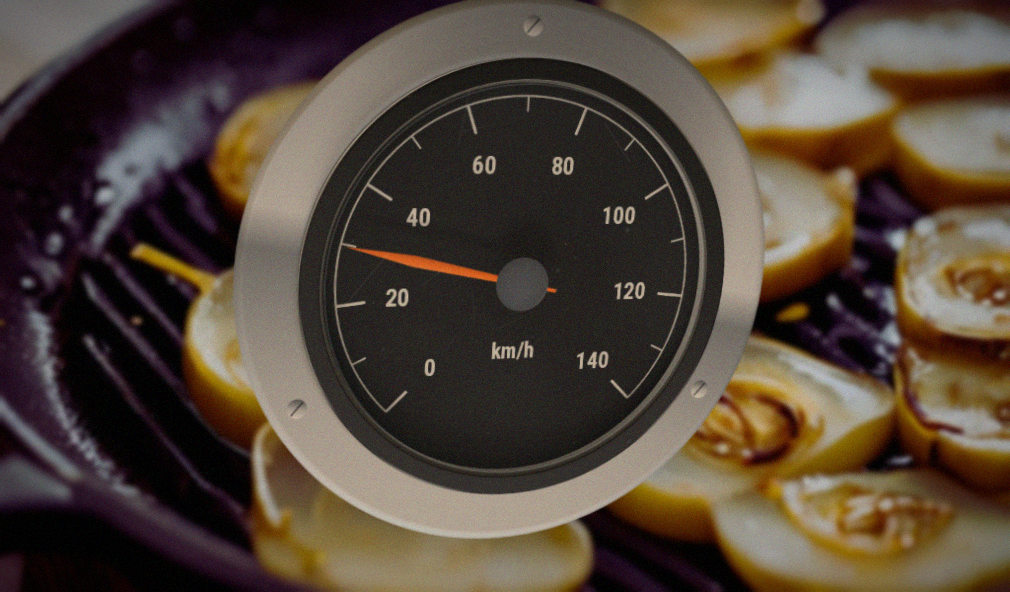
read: 30 km/h
